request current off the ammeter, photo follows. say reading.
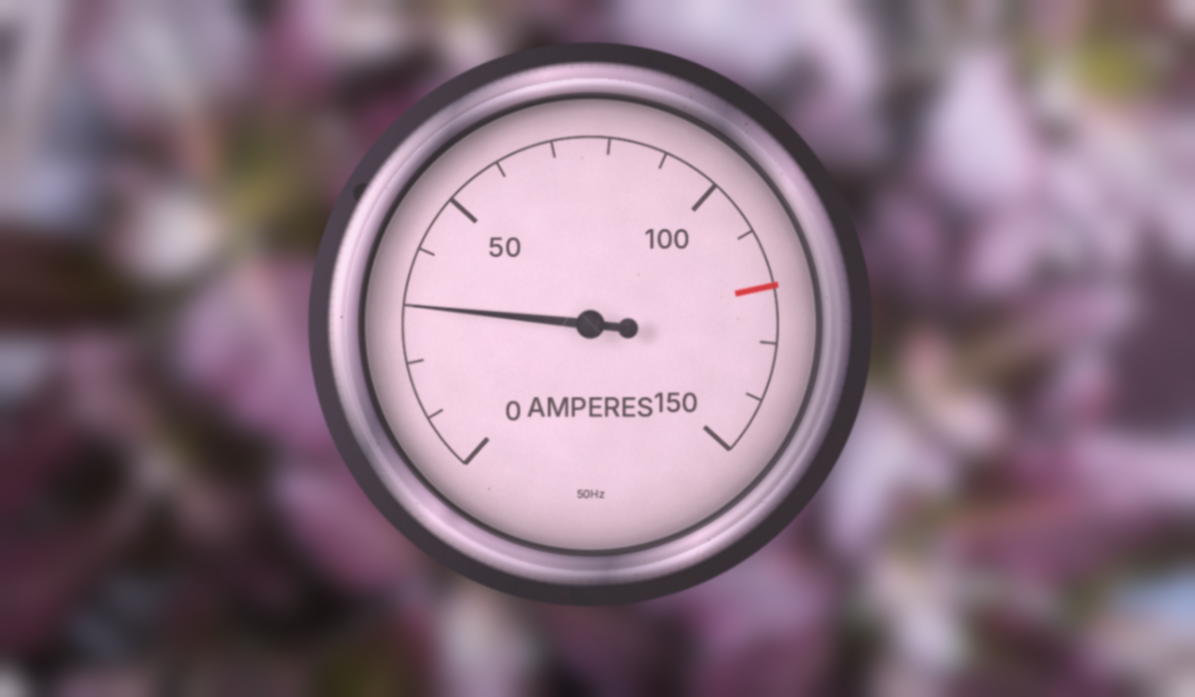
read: 30 A
